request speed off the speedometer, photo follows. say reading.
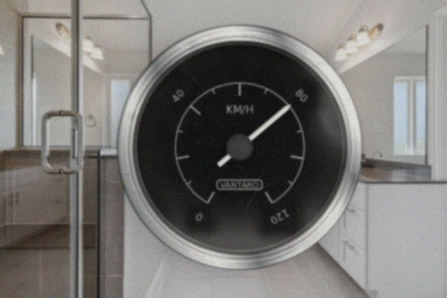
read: 80 km/h
